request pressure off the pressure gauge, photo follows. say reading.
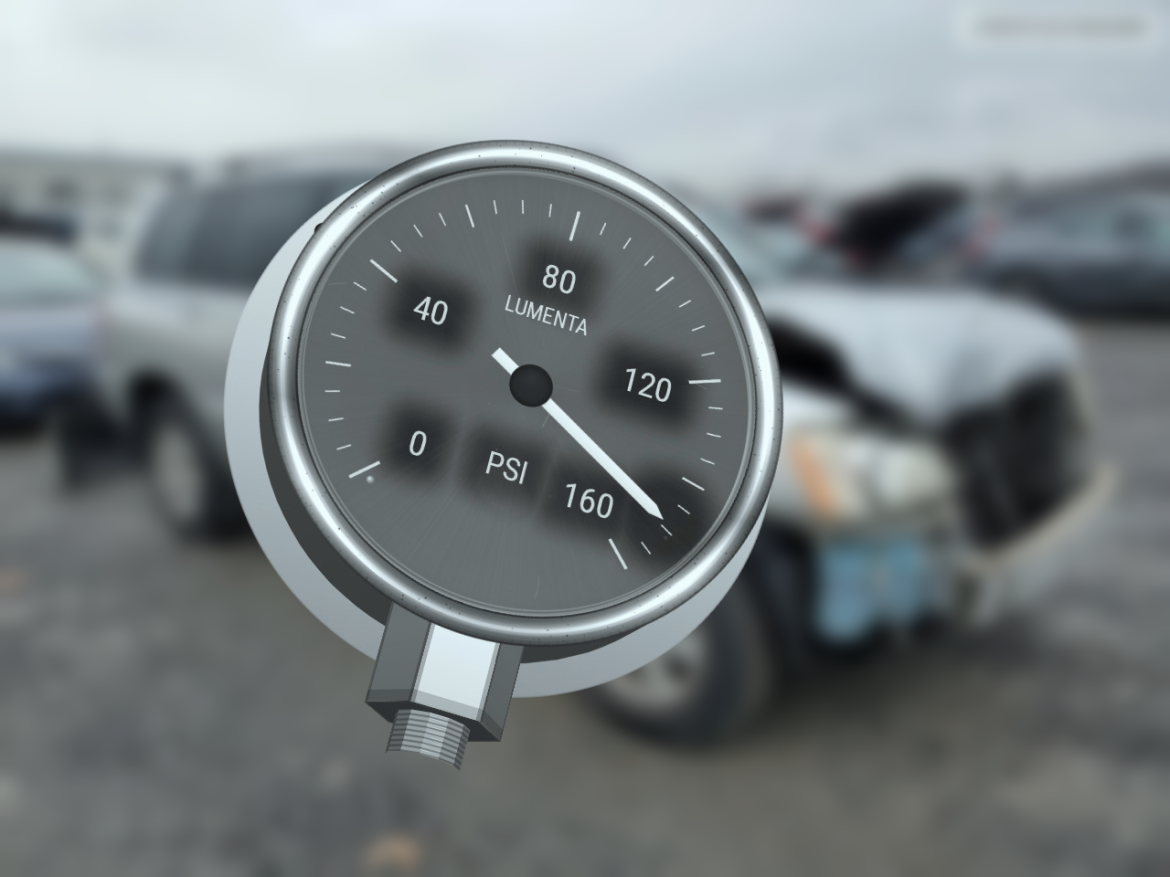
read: 150 psi
